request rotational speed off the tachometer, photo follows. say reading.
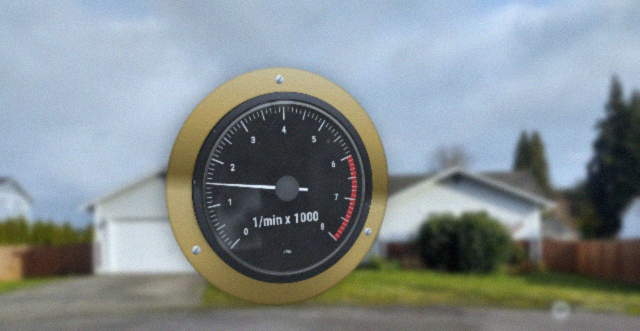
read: 1500 rpm
